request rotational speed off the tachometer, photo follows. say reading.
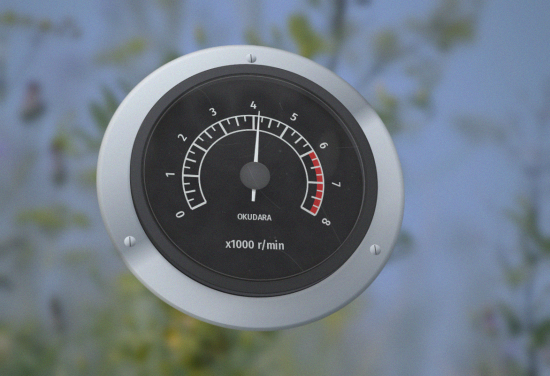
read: 4125 rpm
